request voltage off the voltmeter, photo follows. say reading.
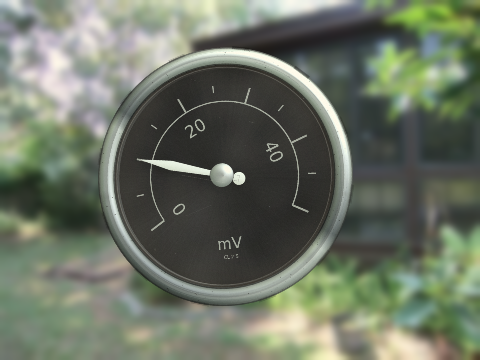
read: 10 mV
